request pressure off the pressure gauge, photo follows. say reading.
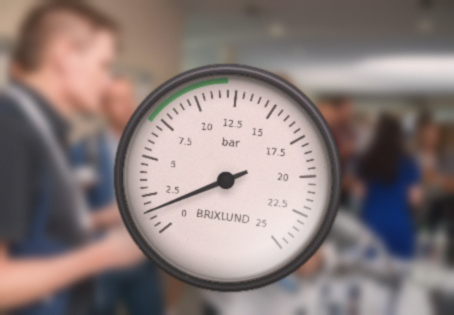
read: 1.5 bar
